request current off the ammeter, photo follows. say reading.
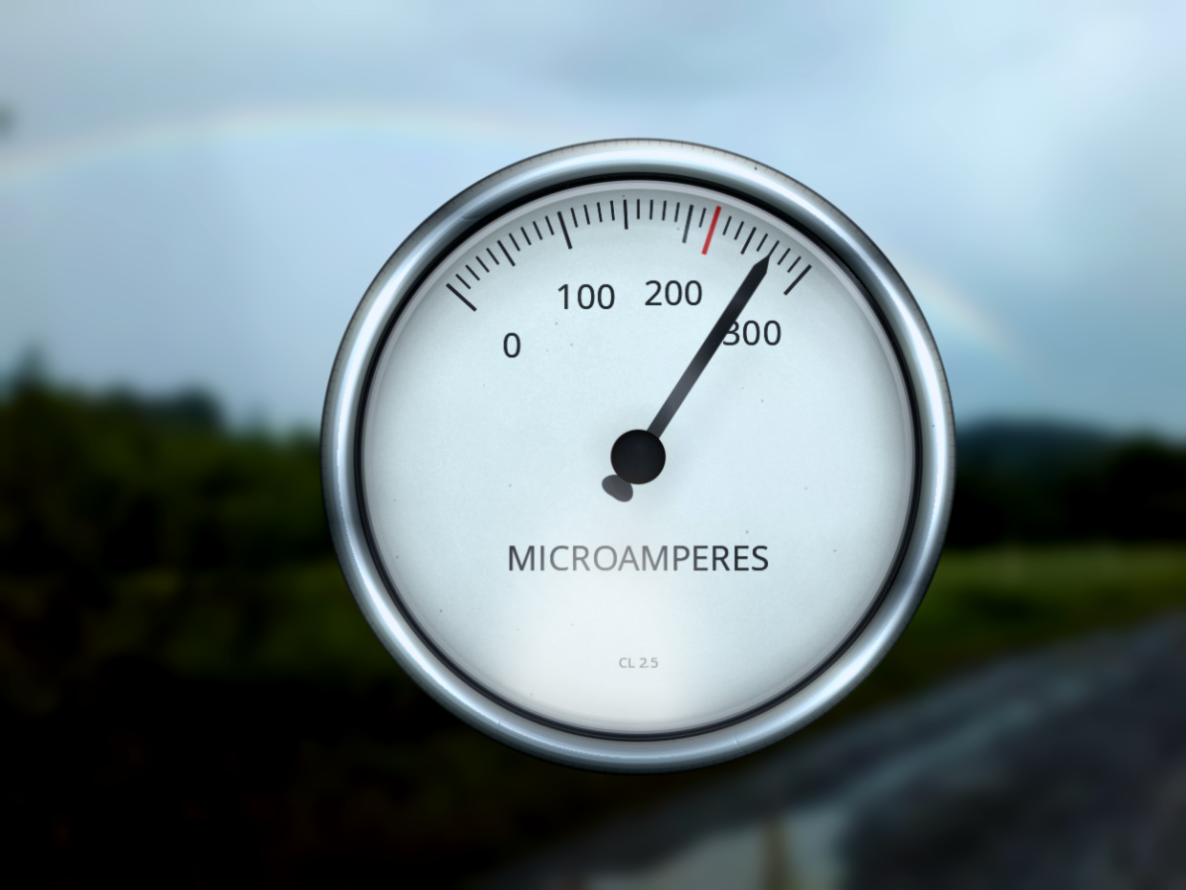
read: 270 µA
